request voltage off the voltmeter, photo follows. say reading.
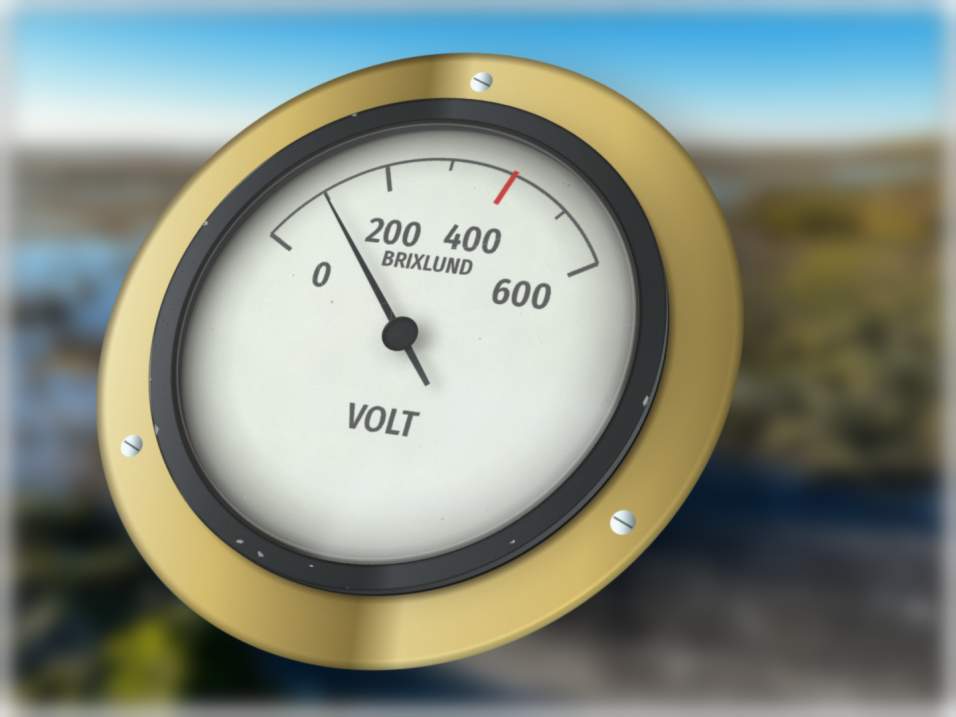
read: 100 V
